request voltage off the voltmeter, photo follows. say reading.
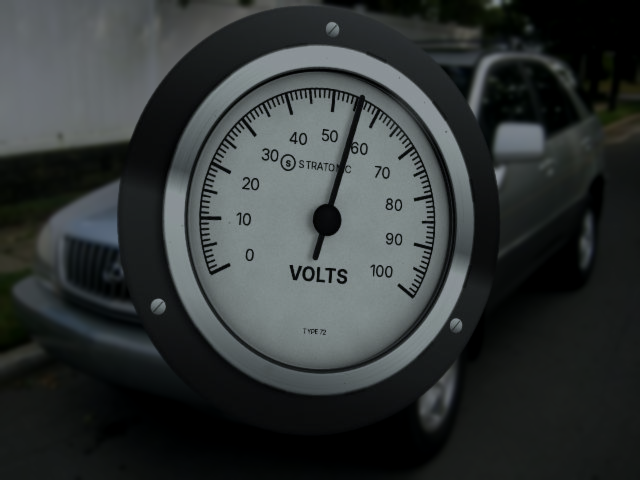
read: 55 V
